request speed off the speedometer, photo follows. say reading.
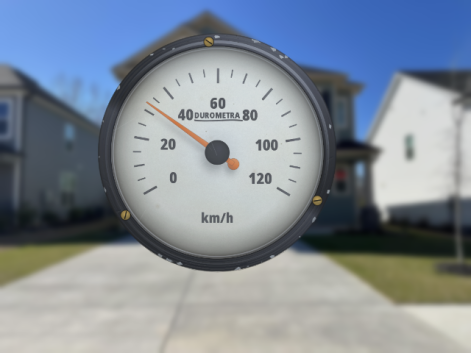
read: 32.5 km/h
